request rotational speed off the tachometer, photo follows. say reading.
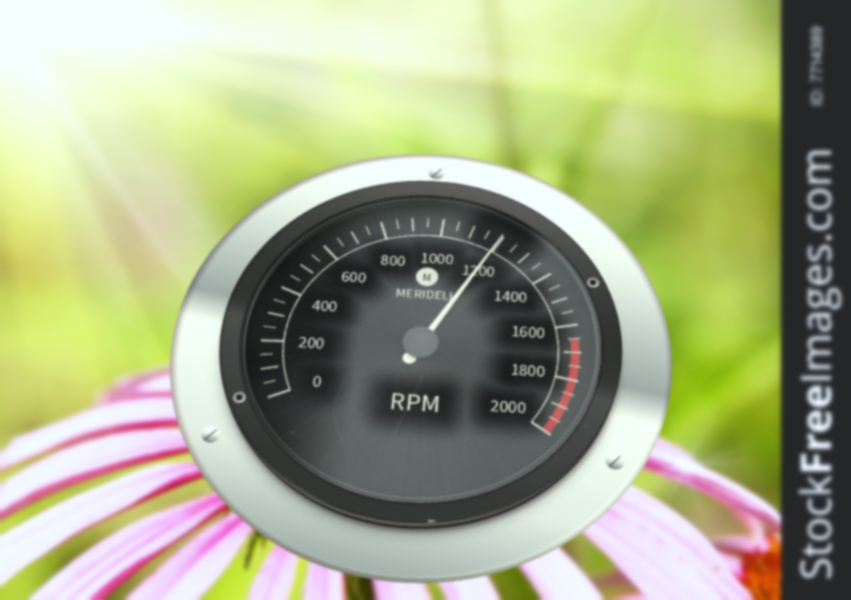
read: 1200 rpm
